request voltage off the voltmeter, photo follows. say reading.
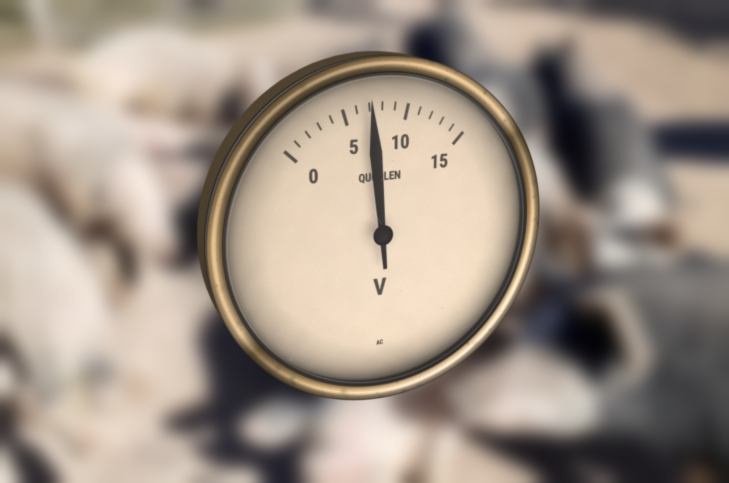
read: 7 V
